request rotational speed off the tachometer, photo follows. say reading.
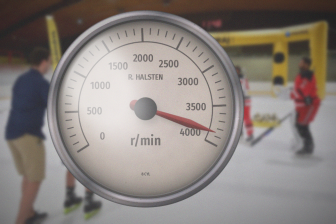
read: 3850 rpm
